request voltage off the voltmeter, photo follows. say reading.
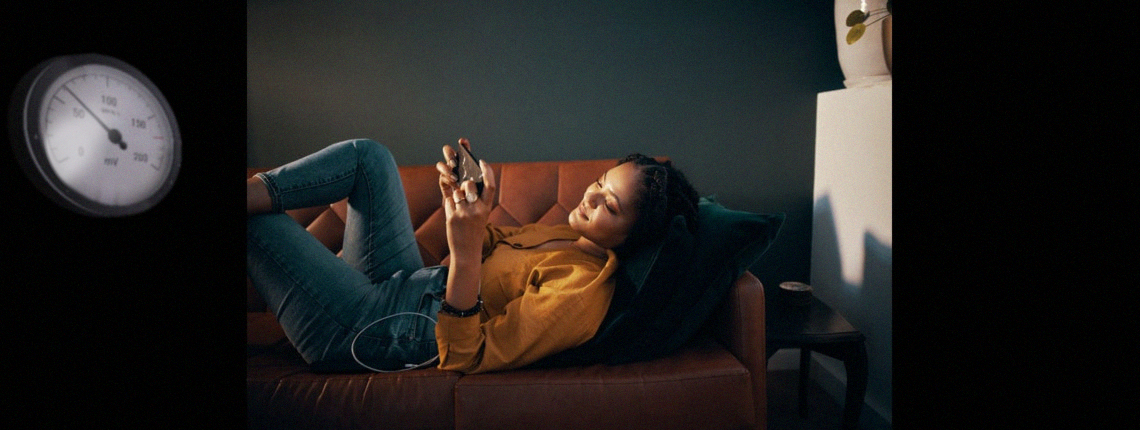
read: 60 mV
